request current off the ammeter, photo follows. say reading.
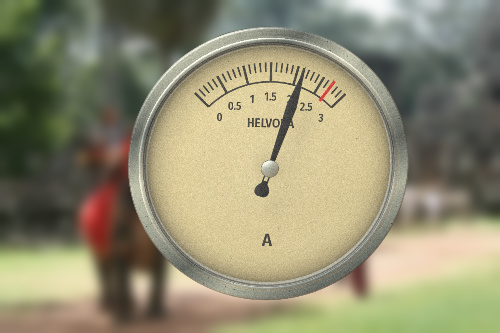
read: 2.1 A
